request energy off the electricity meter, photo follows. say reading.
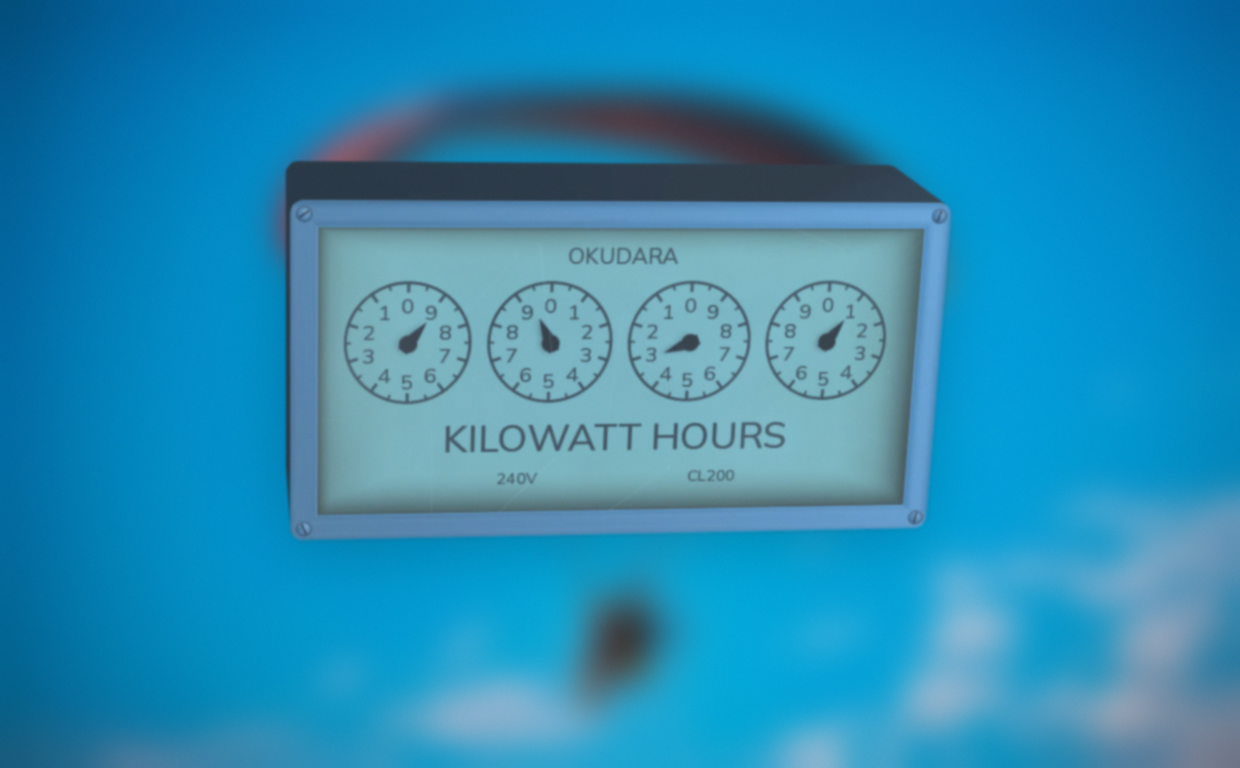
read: 8931 kWh
